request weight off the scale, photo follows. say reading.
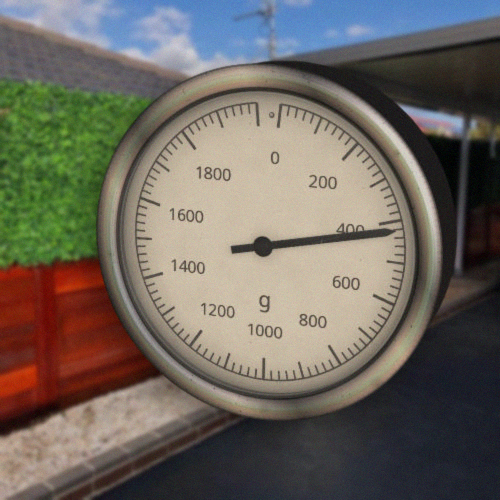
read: 420 g
